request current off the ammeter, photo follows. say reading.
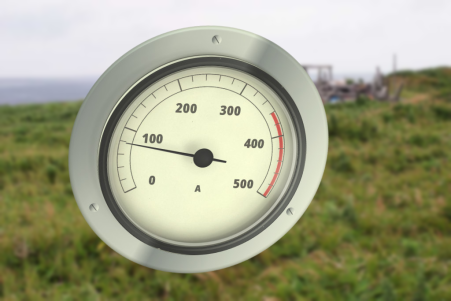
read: 80 A
